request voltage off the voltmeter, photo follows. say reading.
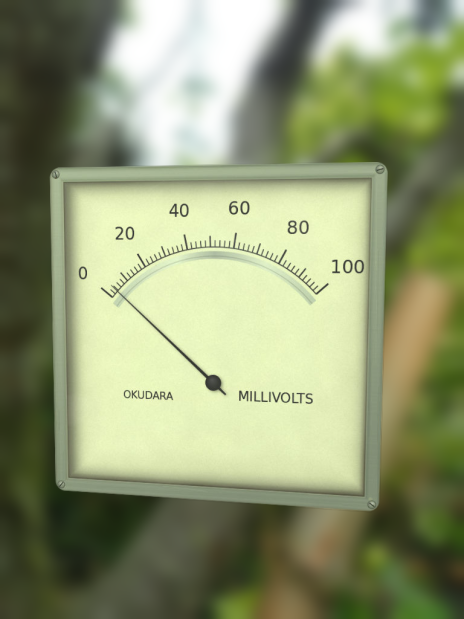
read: 4 mV
